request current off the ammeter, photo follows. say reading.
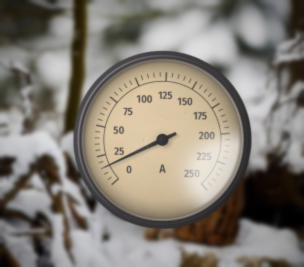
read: 15 A
